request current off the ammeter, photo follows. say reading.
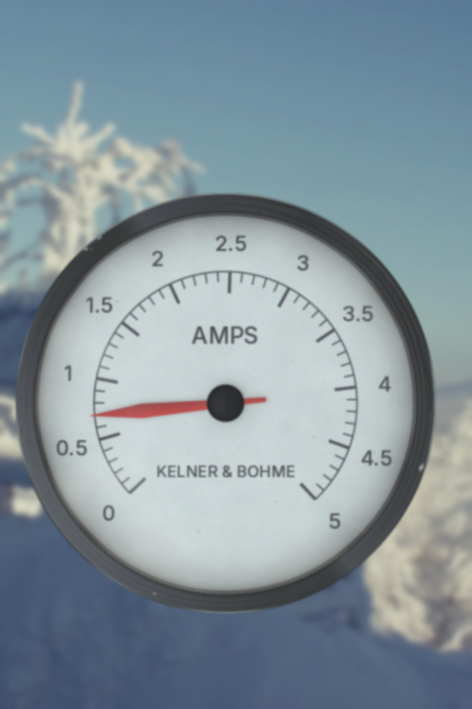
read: 0.7 A
